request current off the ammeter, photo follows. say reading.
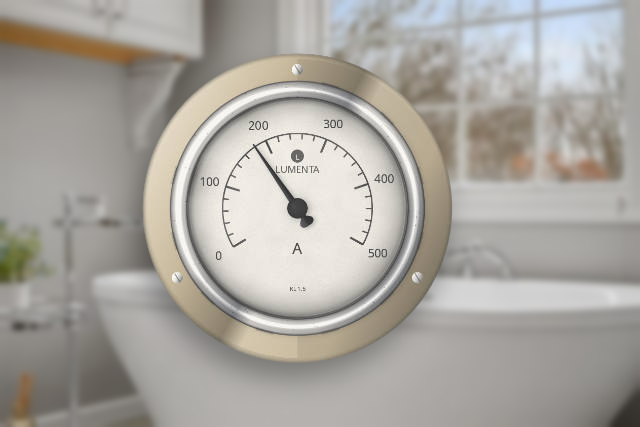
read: 180 A
